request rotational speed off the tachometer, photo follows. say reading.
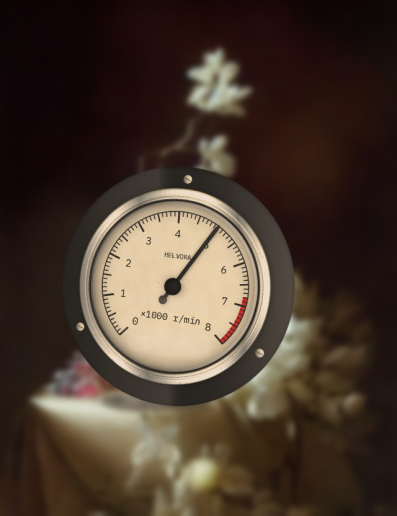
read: 5000 rpm
